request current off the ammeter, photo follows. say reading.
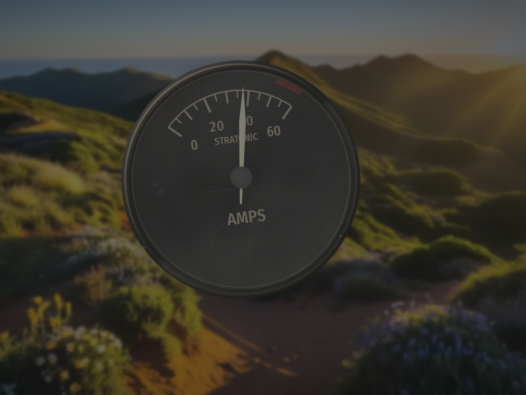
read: 37.5 A
